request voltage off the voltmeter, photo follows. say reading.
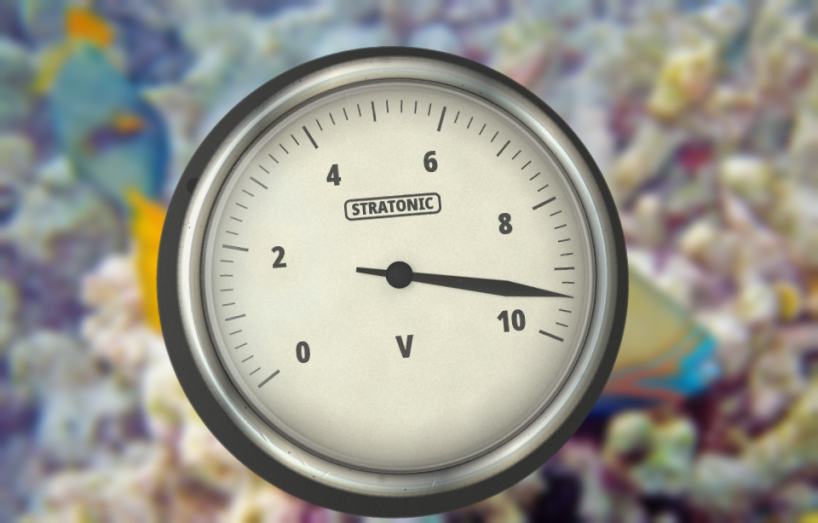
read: 9.4 V
